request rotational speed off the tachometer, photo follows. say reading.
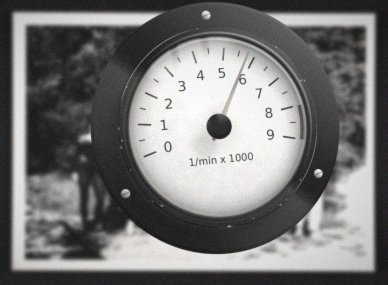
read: 5750 rpm
